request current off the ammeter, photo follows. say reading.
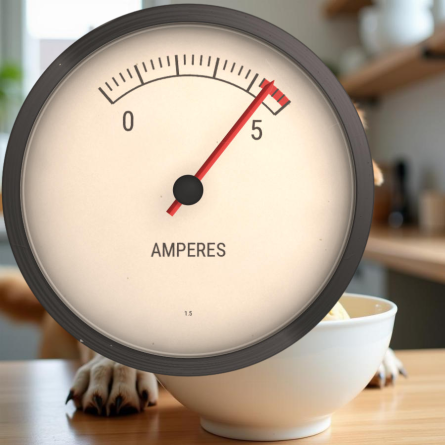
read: 4.4 A
